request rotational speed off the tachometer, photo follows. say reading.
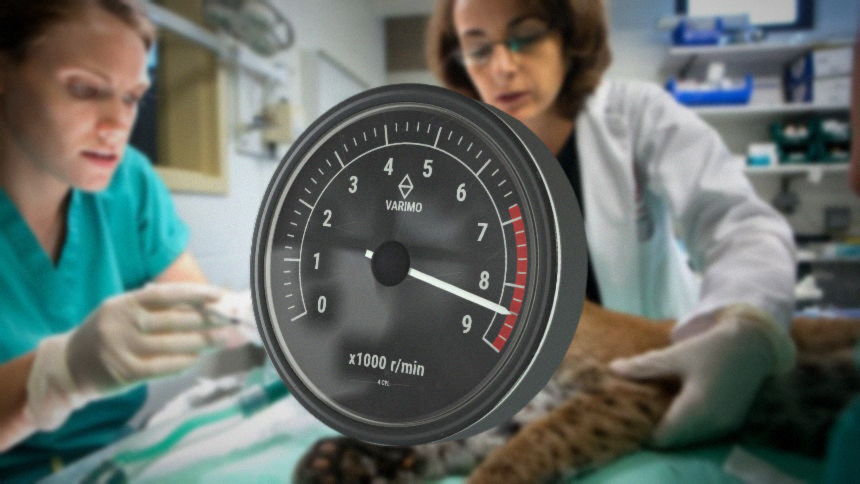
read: 8400 rpm
